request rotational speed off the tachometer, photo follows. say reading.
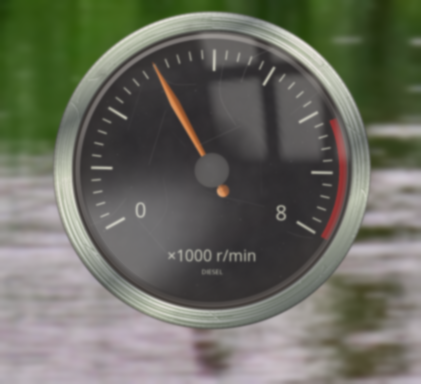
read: 3000 rpm
